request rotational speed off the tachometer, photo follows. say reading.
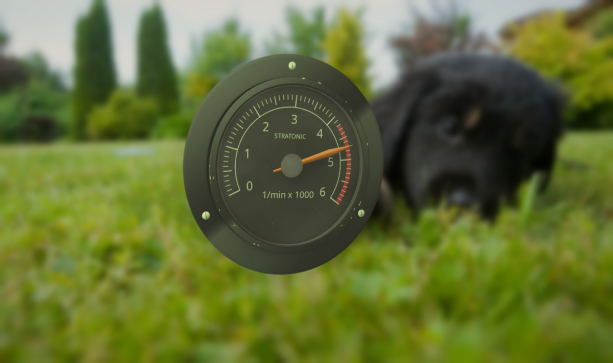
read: 4700 rpm
